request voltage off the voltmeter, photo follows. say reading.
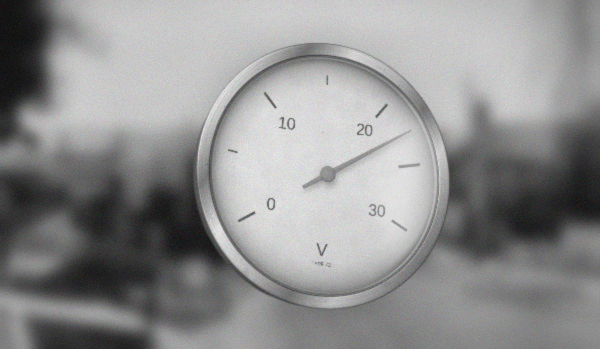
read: 22.5 V
